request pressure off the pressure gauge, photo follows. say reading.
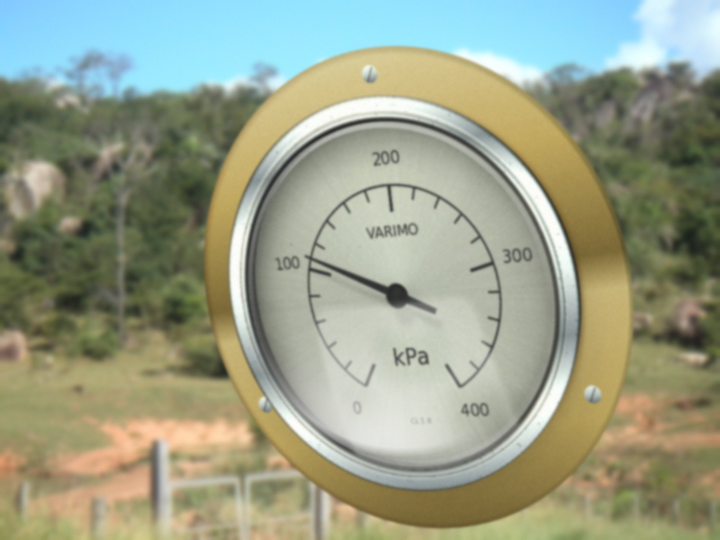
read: 110 kPa
